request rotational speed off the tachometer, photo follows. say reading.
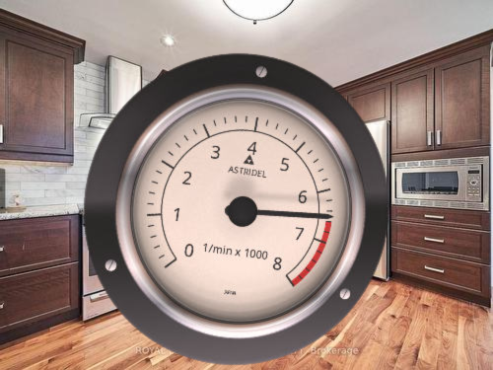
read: 6500 rpm
